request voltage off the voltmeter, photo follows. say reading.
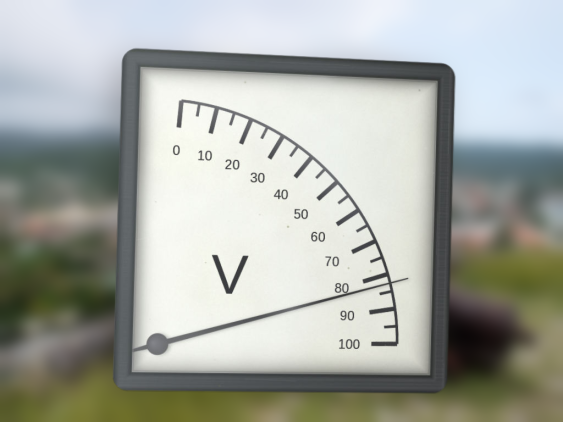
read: 82.5 V
